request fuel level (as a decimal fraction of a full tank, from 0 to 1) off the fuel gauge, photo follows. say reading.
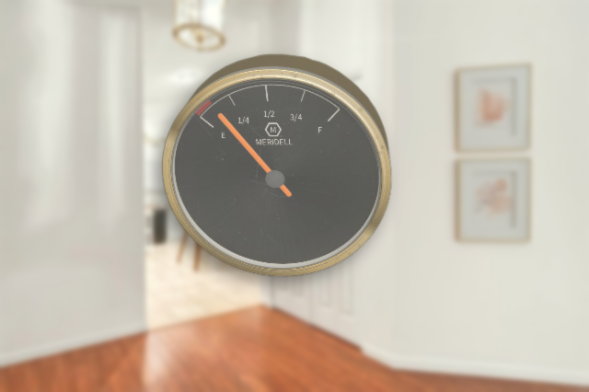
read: 0.125
